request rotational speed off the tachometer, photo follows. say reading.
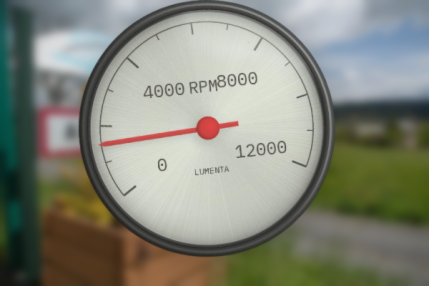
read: 1500 rpm
